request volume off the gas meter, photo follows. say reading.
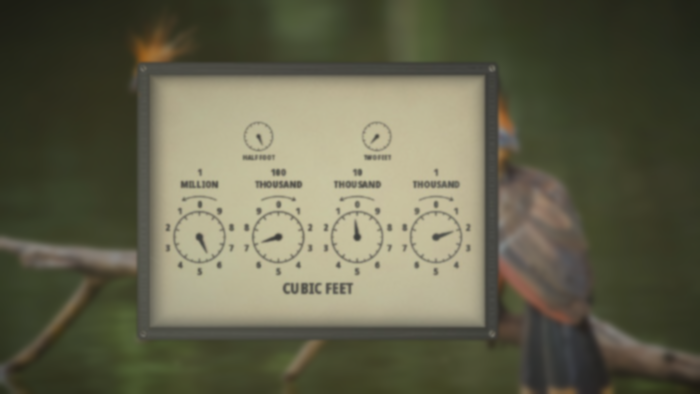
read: 570200 ft³
